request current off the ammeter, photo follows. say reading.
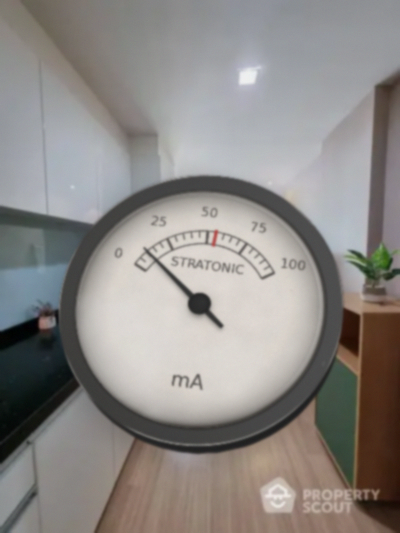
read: 10 mA
